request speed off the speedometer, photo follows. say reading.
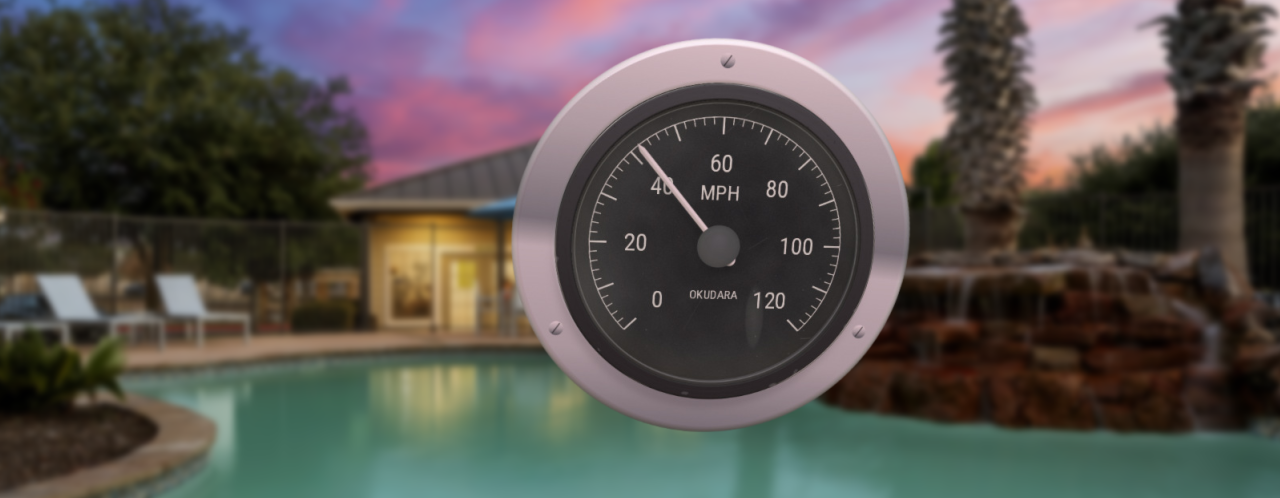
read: 42 mph
